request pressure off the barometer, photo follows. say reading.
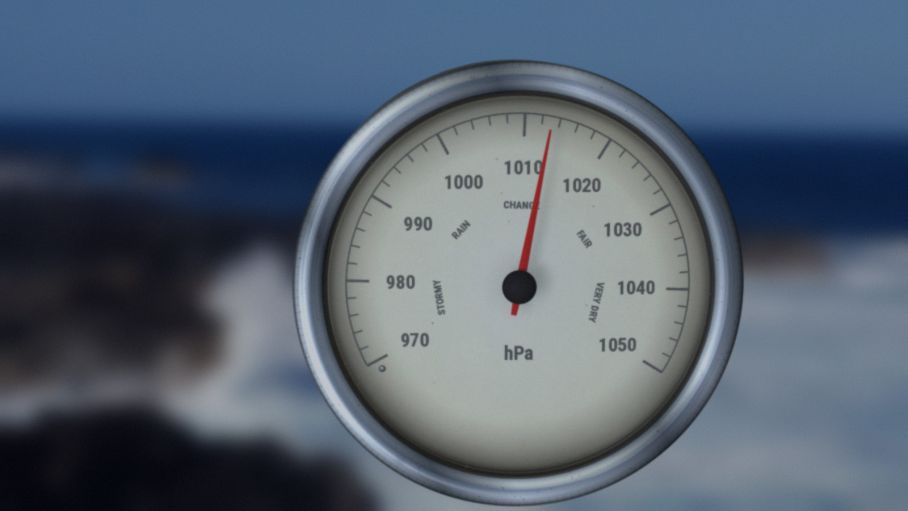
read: 1013 hPa
